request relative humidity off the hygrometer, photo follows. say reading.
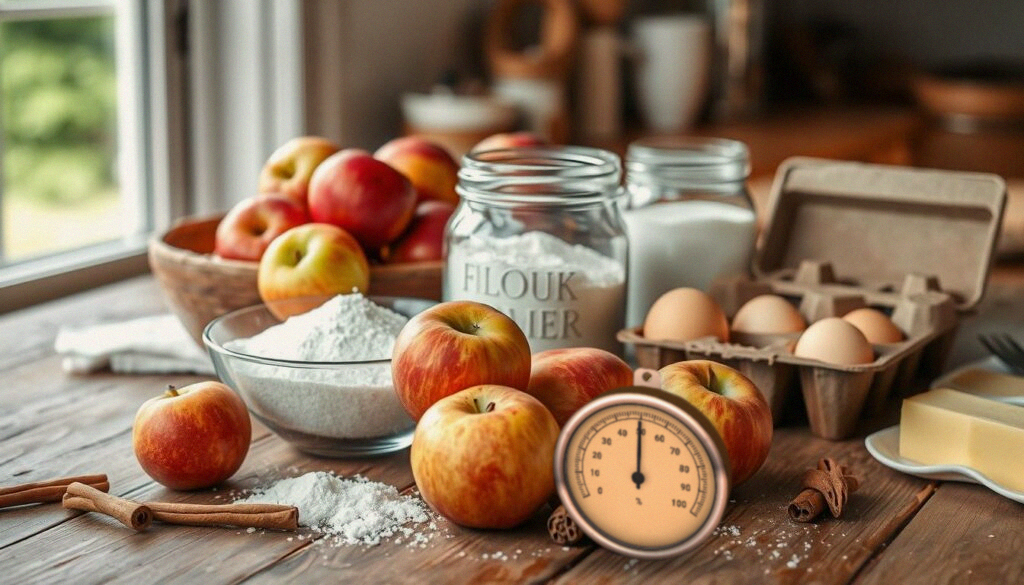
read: 50 %
